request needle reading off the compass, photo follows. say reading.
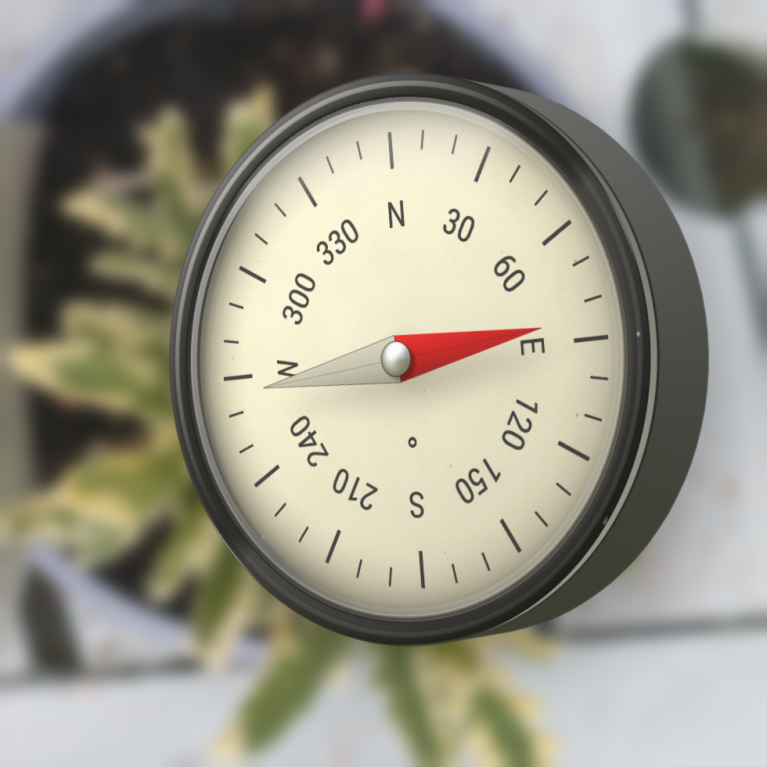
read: 85 °
